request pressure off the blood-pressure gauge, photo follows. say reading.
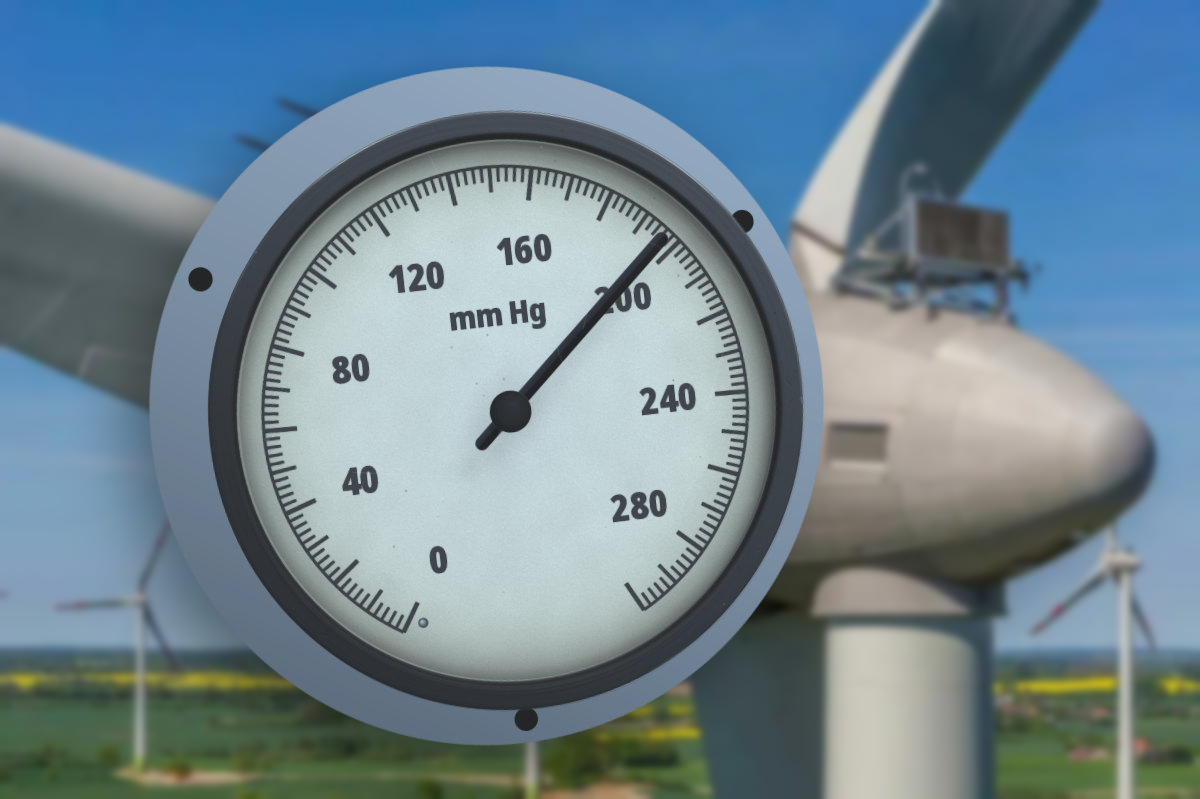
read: 196 mmHg
